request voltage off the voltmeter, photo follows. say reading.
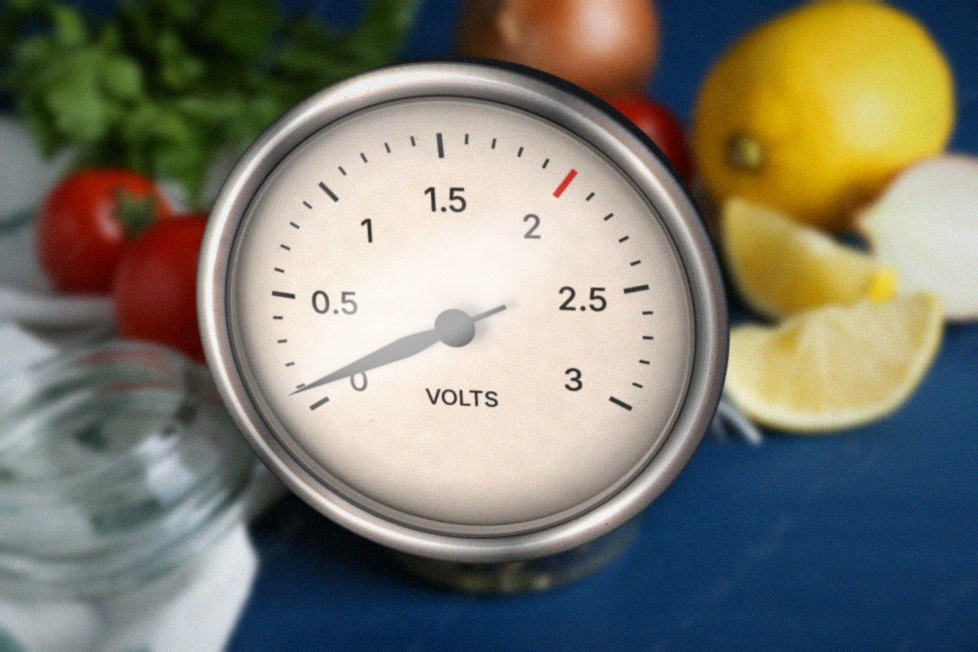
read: 0.1 V
